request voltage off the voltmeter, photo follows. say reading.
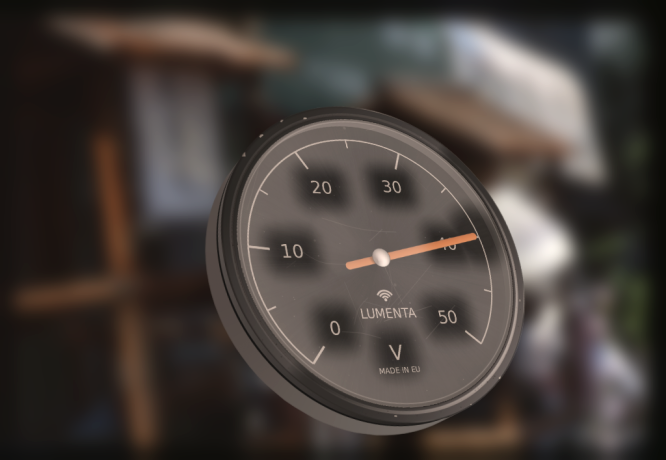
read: 40 V
